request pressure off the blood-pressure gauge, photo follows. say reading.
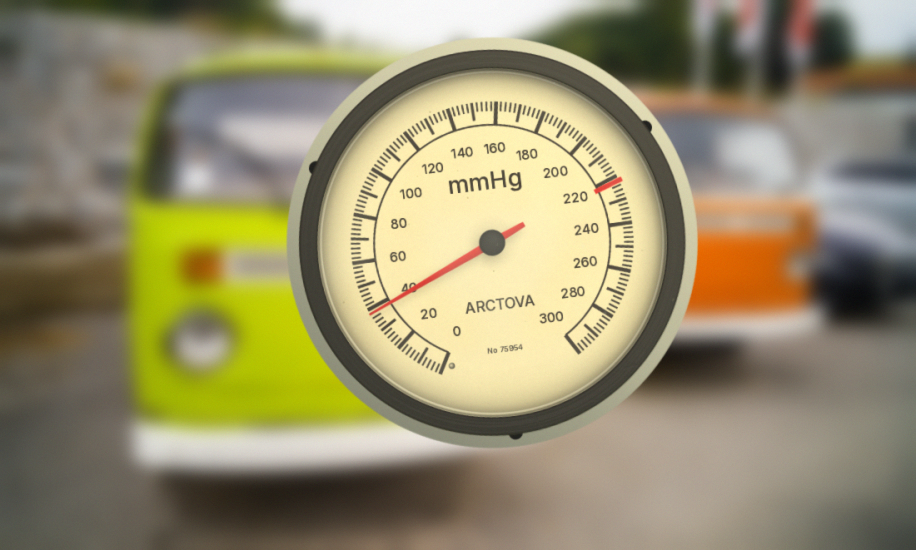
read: 38 mmHg
